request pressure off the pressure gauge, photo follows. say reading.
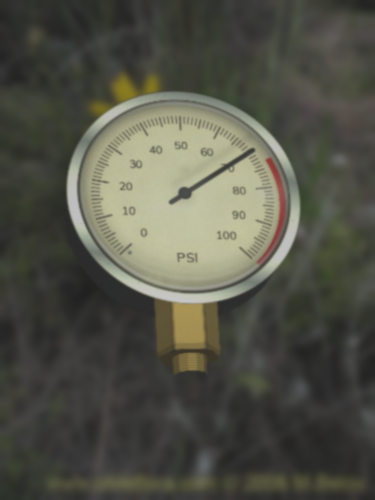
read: 70 psi
